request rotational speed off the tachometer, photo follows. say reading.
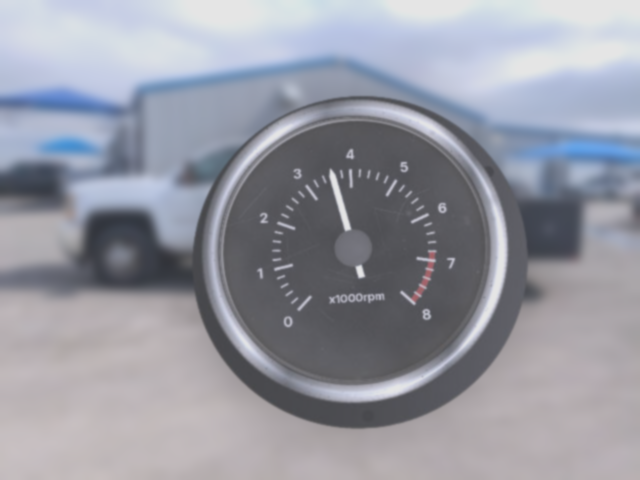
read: 3600 rpm
